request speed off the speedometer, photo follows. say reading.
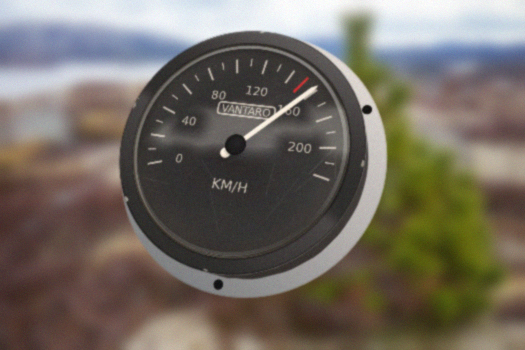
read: 160 km/h
